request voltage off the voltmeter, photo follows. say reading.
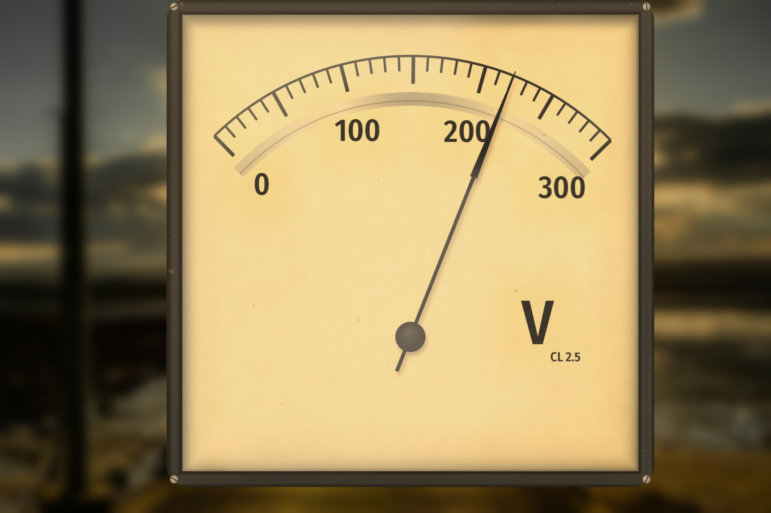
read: 220 V
